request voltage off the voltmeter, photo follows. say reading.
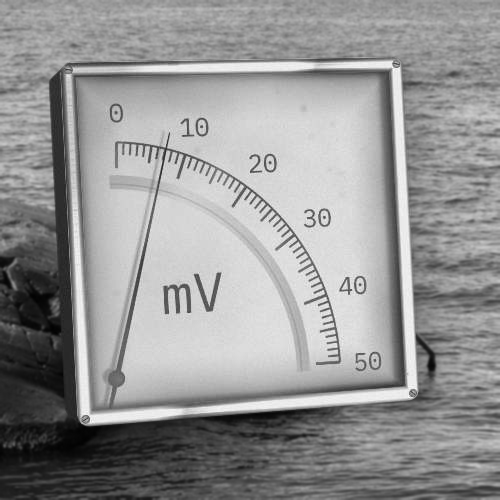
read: 7 mV
